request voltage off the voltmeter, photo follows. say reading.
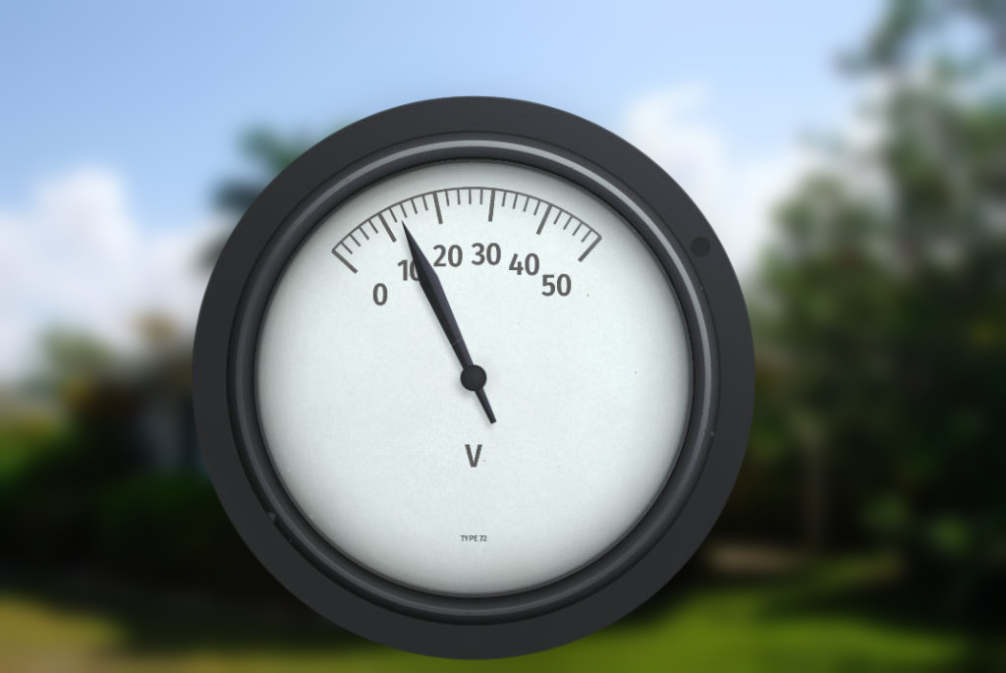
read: 13 V
